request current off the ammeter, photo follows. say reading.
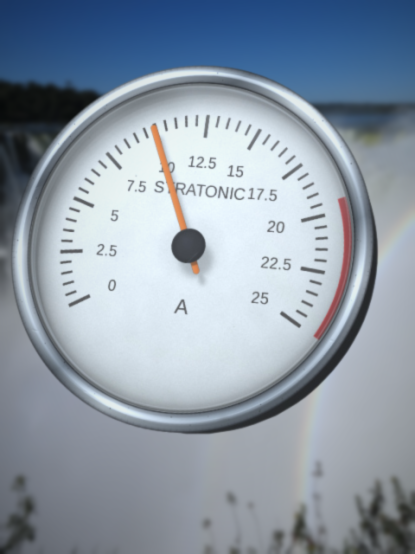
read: 10 A
